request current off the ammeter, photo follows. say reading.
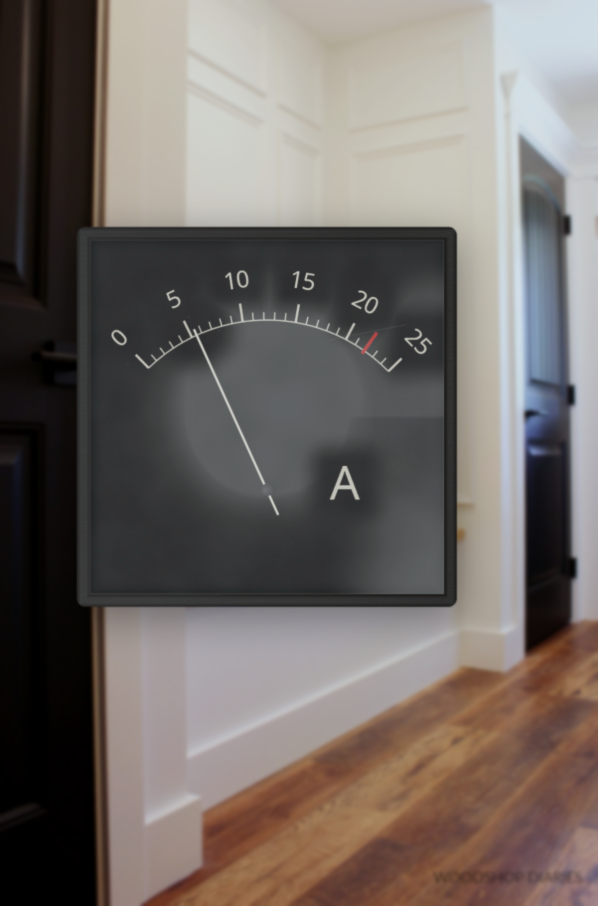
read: 5.5 A
